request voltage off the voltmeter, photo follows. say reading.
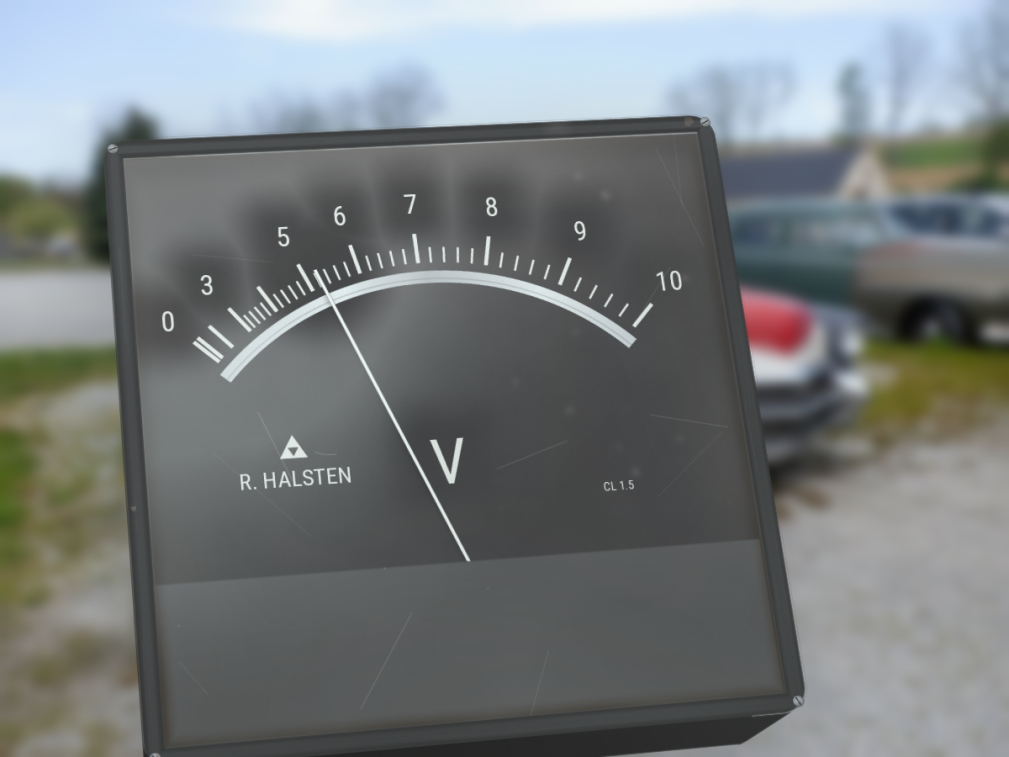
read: 5.2 V
